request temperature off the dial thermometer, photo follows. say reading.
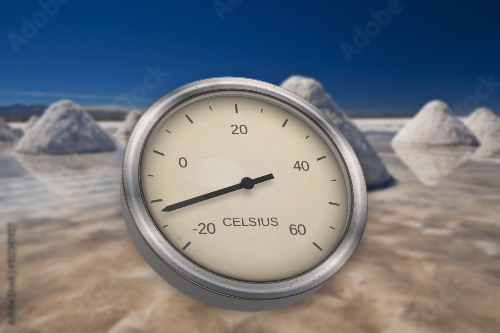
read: -12.5 °C
